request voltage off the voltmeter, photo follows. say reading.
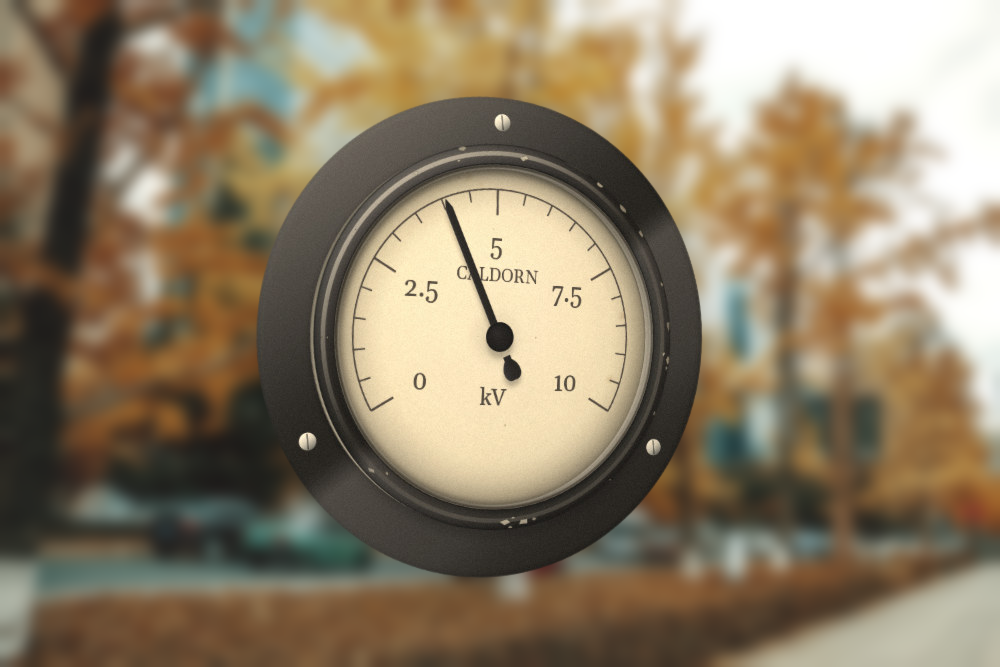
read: 4 kV
